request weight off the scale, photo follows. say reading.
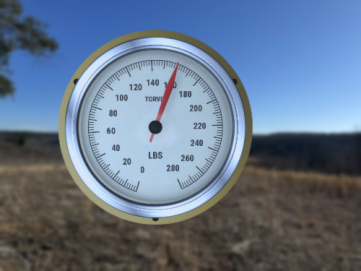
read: 160 lb
